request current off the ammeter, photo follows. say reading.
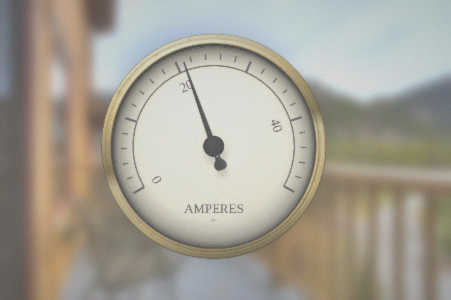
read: 21 A
